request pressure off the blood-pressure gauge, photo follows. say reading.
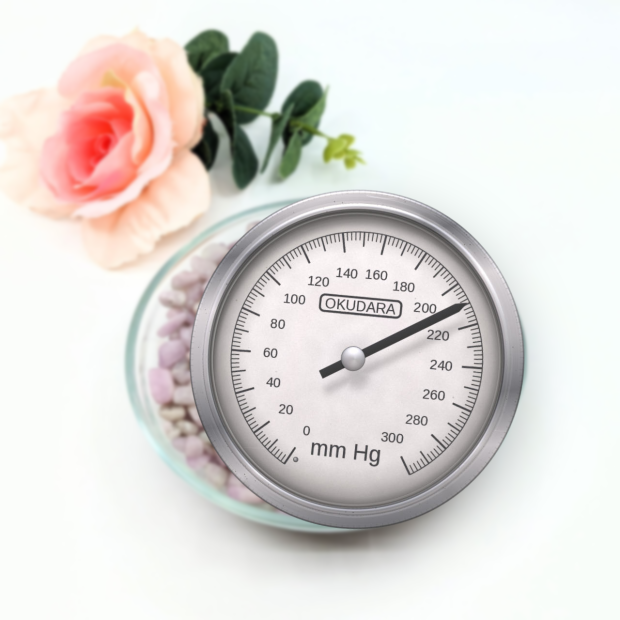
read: 210 mmHg
